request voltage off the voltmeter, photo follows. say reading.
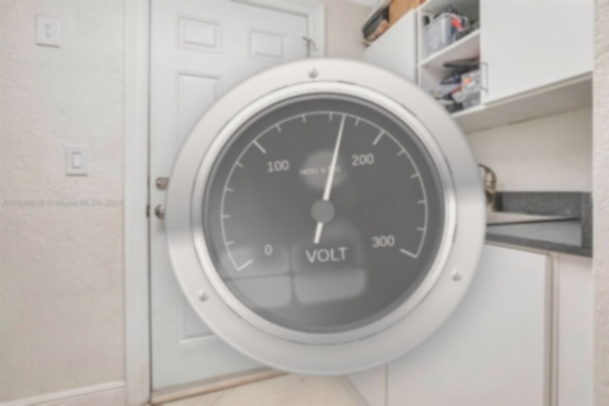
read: 170 V
